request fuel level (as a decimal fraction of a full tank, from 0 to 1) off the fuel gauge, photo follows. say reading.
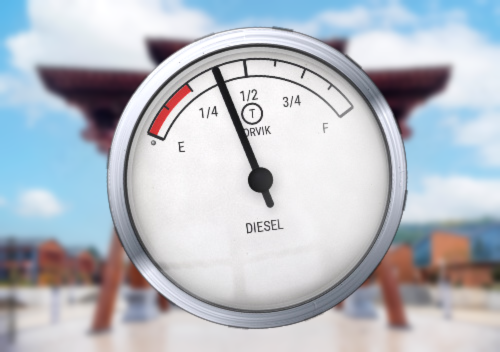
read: 0.375
